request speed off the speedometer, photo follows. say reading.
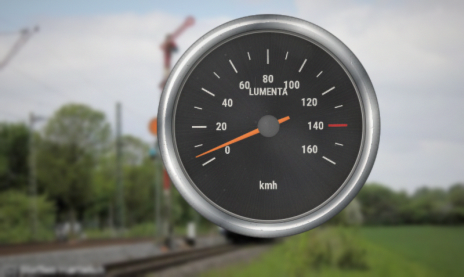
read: 5 km/h
